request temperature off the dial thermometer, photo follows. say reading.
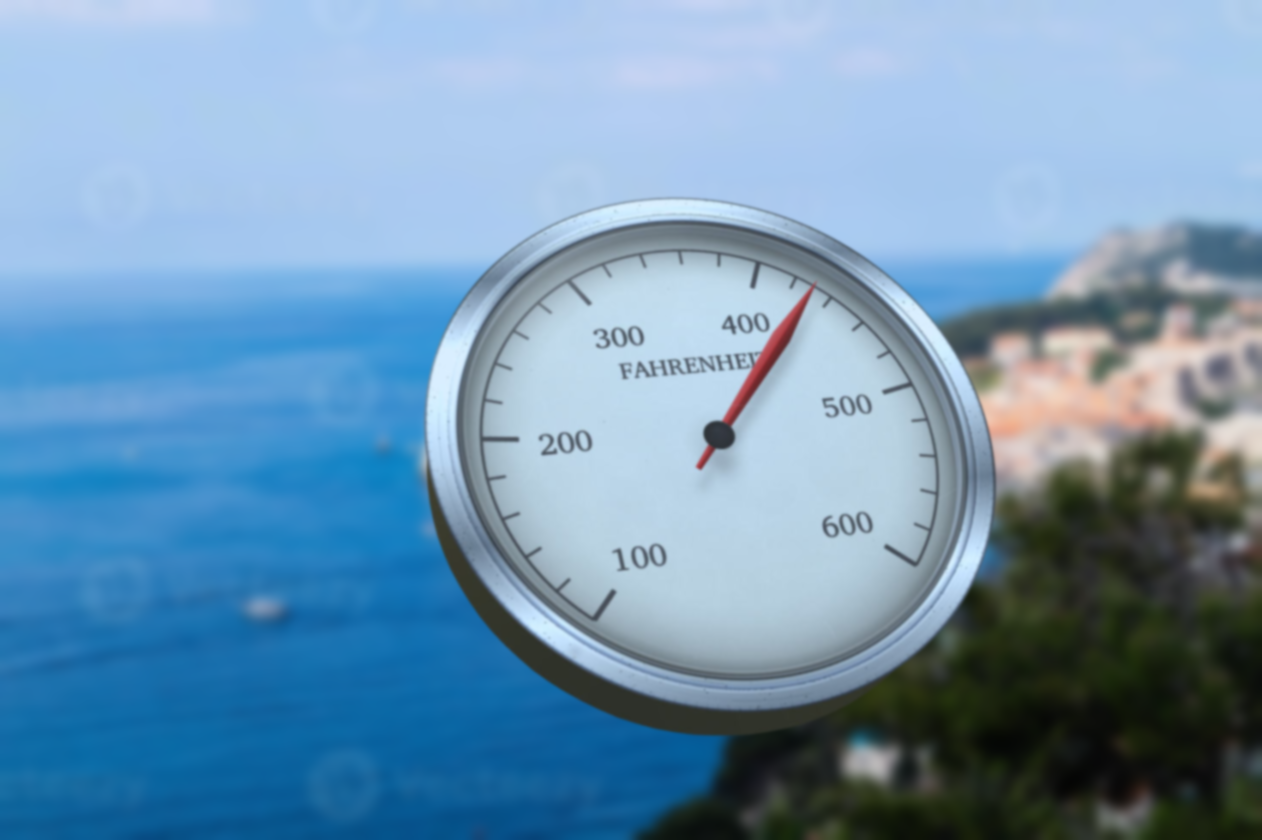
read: 430 °F
